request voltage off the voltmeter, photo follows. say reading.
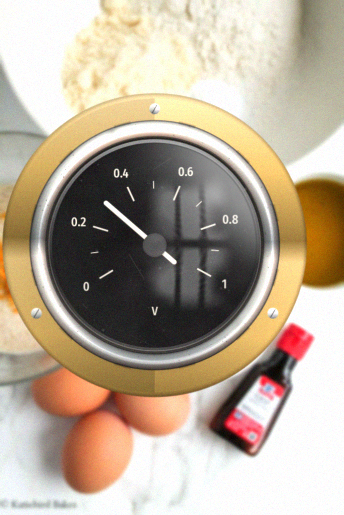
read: 0.3 V
